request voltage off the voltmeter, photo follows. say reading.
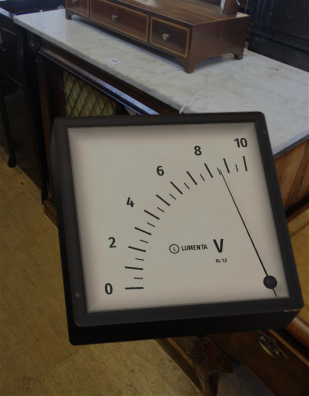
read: 8.5 V
